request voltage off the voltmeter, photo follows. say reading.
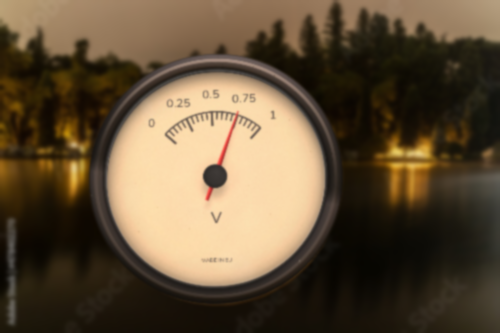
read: 0.75 V
